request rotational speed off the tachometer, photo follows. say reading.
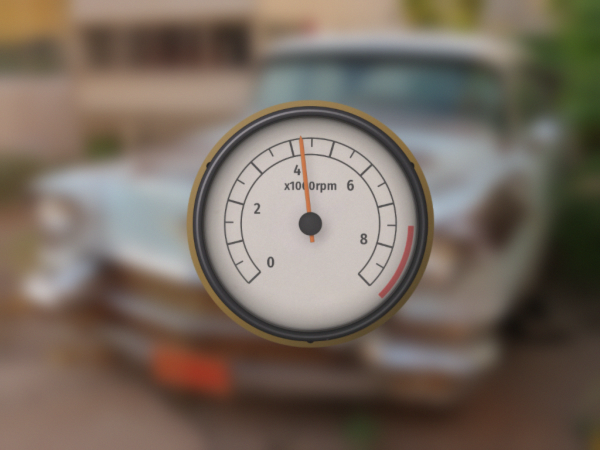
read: 4250 rpm
